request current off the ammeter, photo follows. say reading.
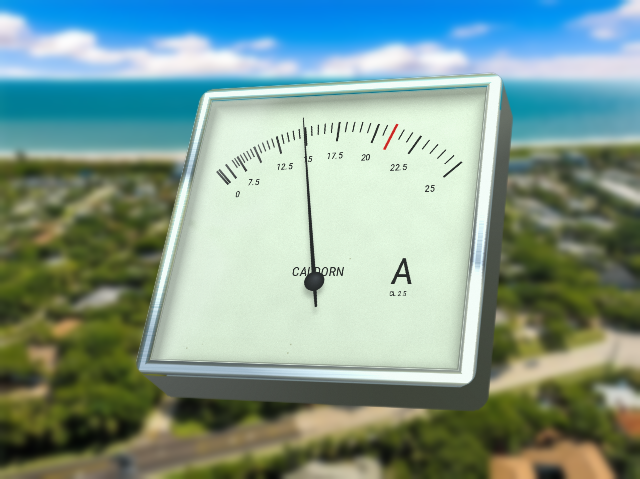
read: 15 A
